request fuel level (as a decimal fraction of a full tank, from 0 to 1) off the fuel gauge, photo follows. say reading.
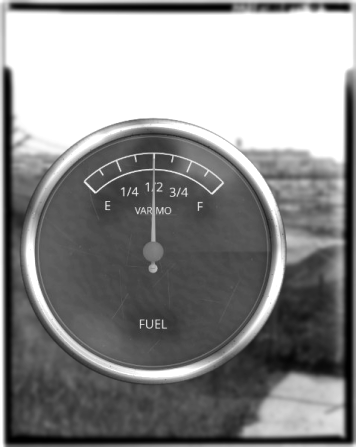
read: 0.5
